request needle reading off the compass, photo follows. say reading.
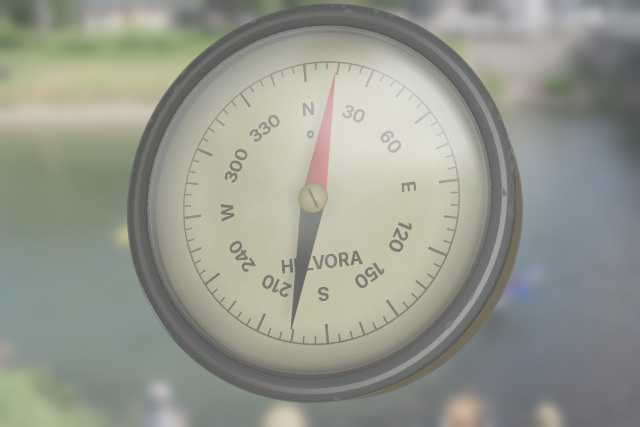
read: 15 °
